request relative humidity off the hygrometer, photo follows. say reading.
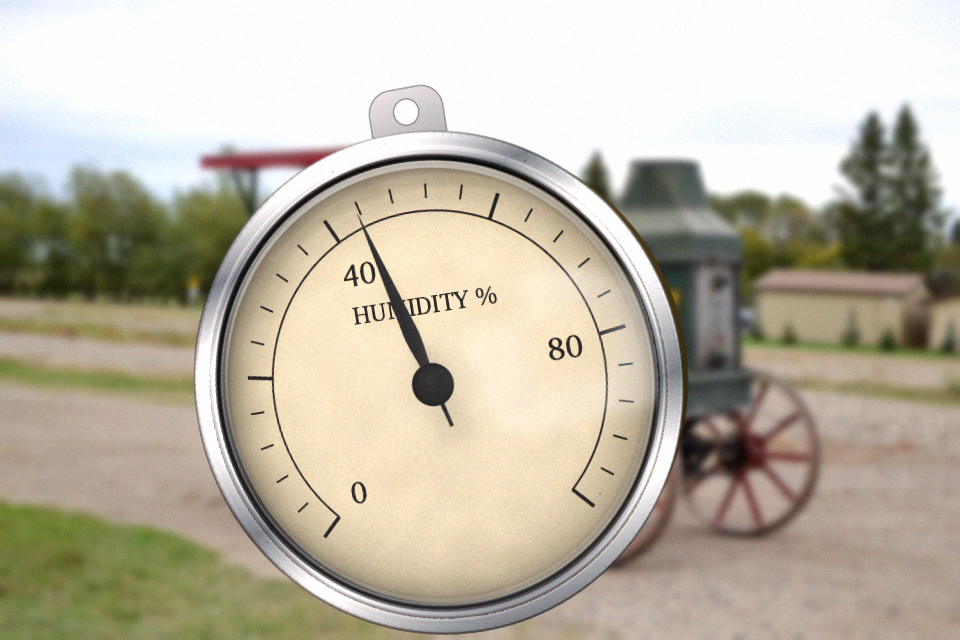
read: 44 %
